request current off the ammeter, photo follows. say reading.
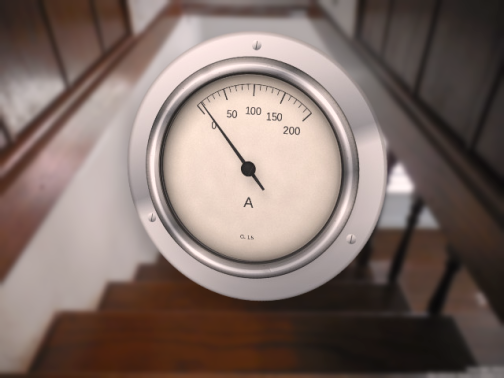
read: 10 A
